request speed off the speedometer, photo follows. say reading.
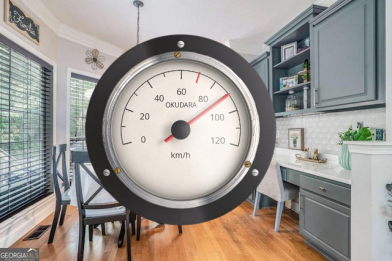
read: 90 km/h
